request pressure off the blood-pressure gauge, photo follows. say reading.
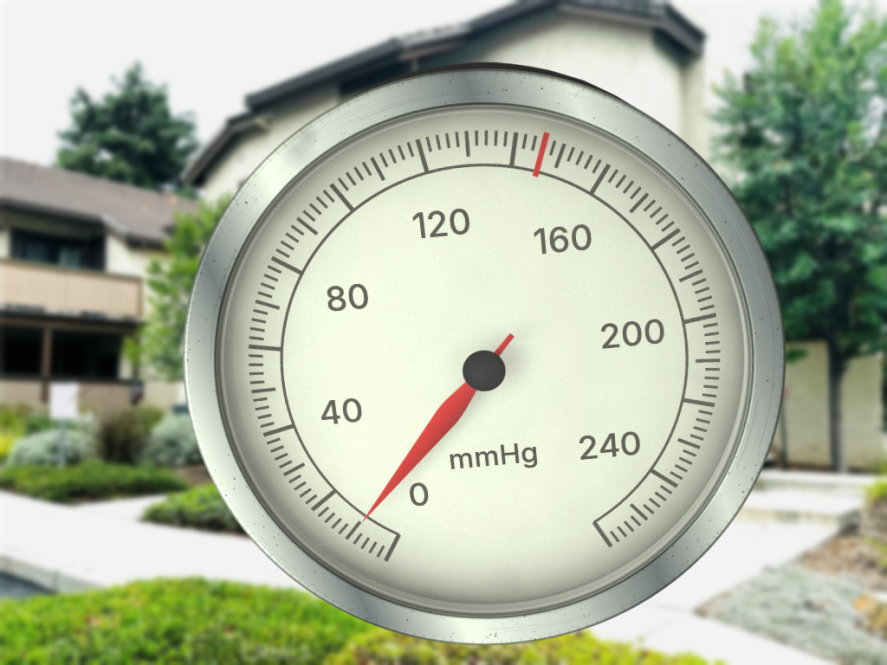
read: 10 mmHg
